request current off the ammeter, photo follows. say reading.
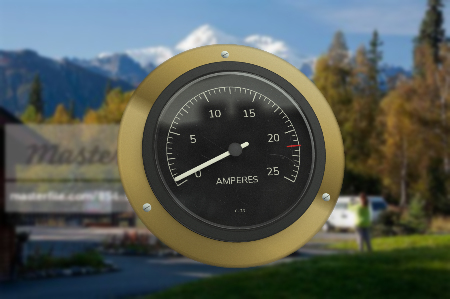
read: 0.5 A
